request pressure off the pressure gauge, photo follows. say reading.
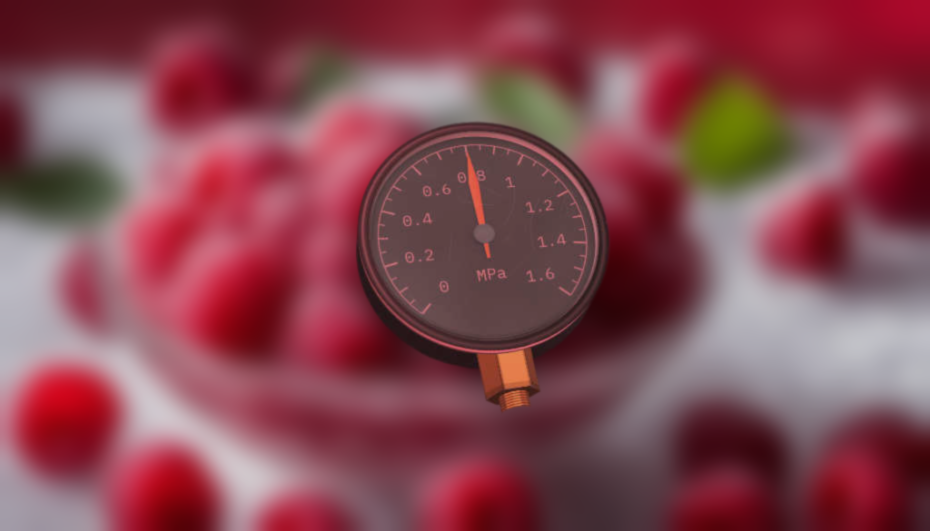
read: 0.8 MPa
